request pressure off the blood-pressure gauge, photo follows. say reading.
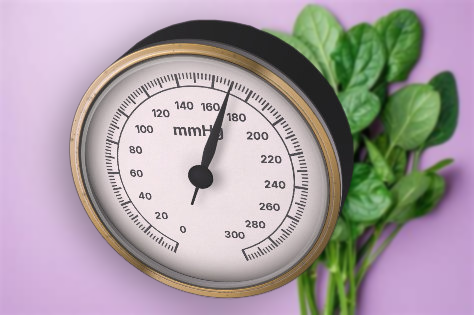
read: 170 mmHg
